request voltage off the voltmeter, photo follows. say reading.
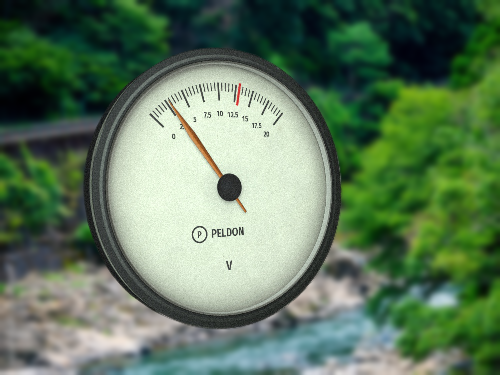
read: 2.5 V
